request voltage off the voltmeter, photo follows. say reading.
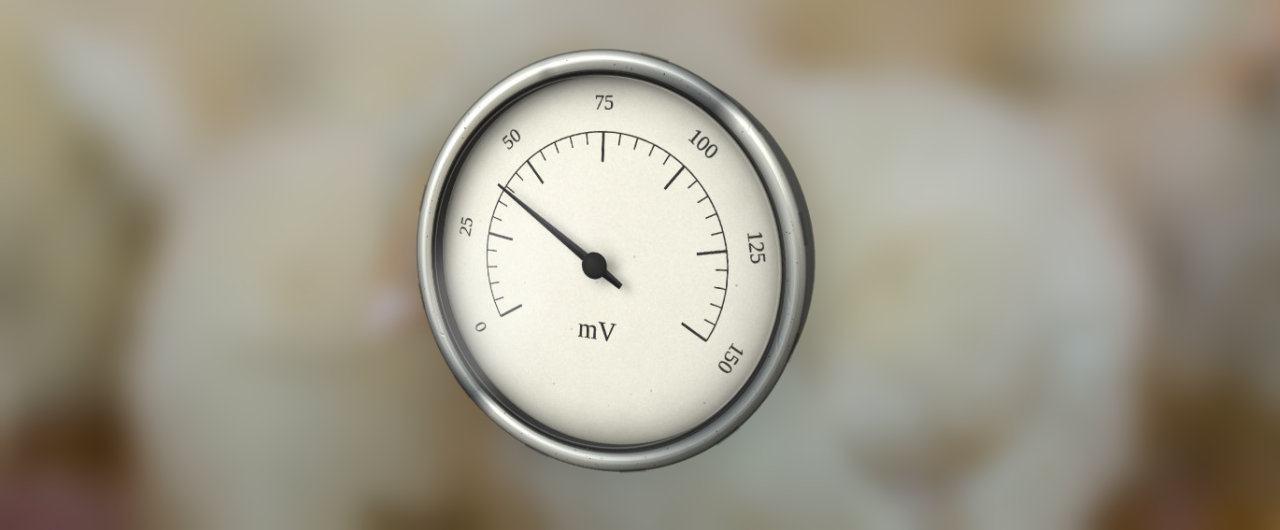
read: 40 mV
